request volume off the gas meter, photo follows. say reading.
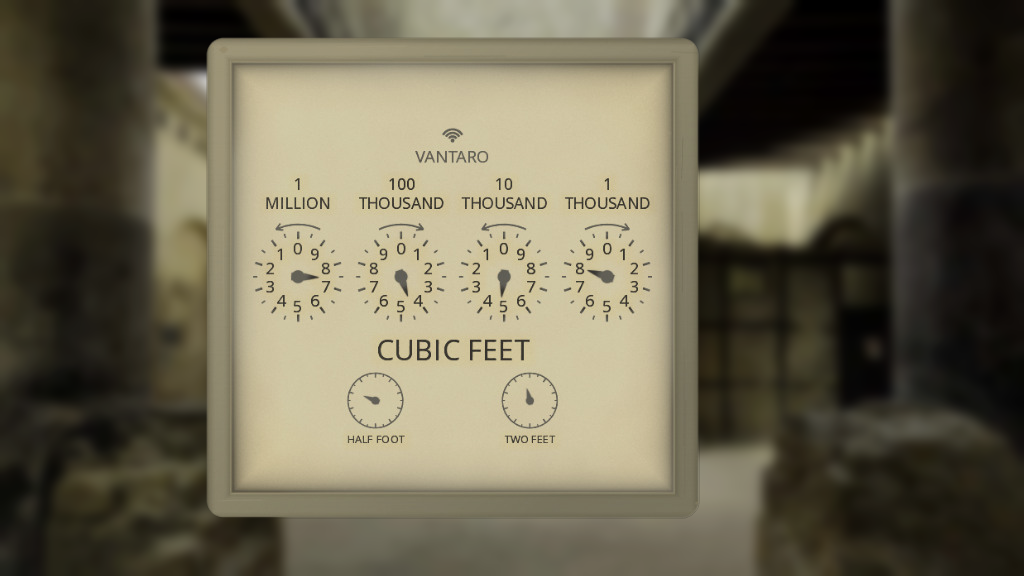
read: 744800 ft³
